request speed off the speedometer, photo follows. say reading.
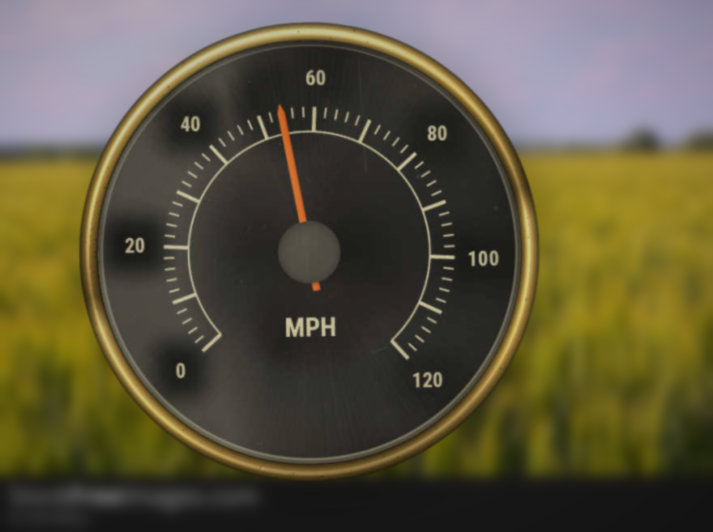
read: 54 mph
